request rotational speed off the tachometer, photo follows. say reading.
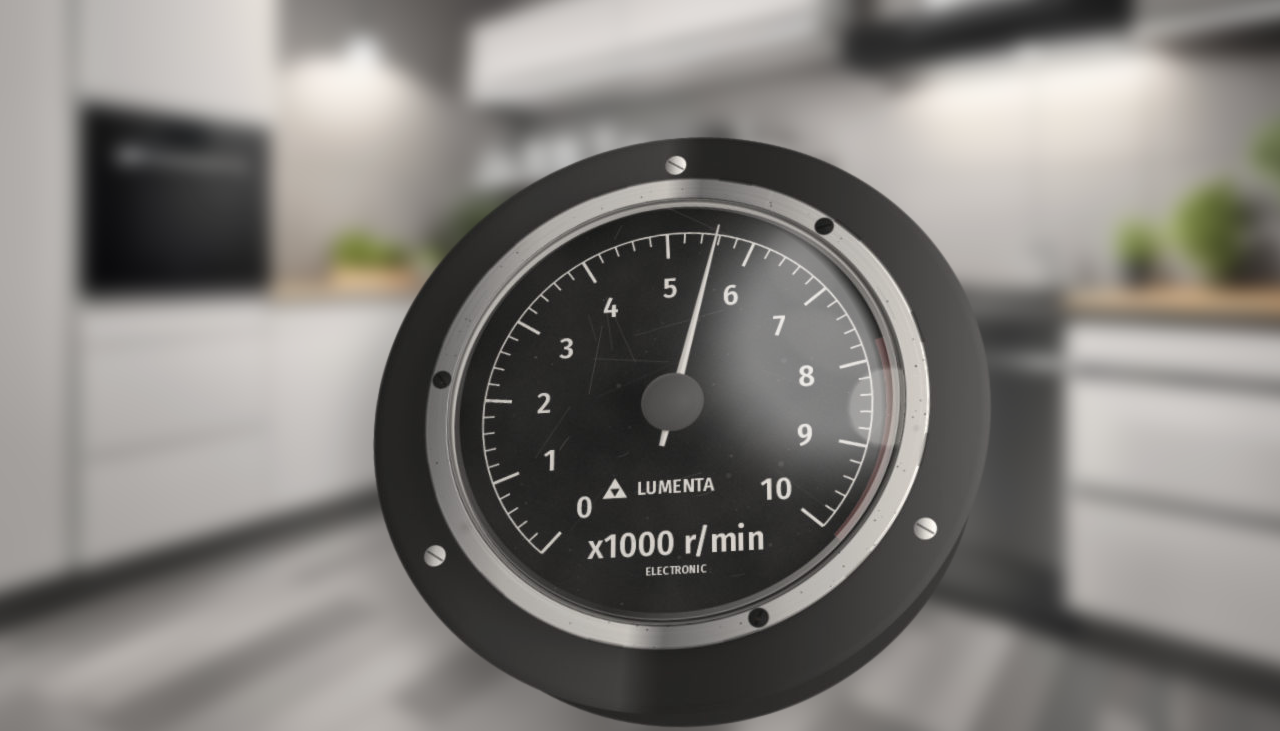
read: 5600 rpm
